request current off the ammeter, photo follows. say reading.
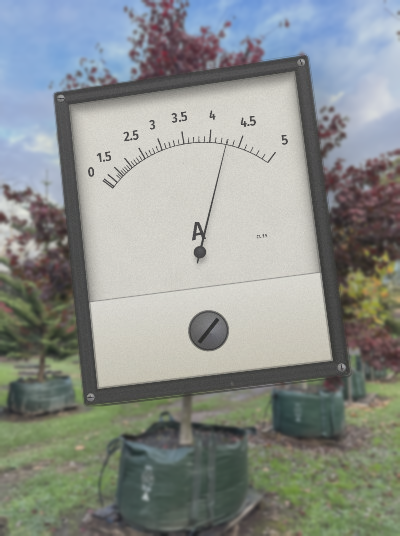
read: 4.3 A
